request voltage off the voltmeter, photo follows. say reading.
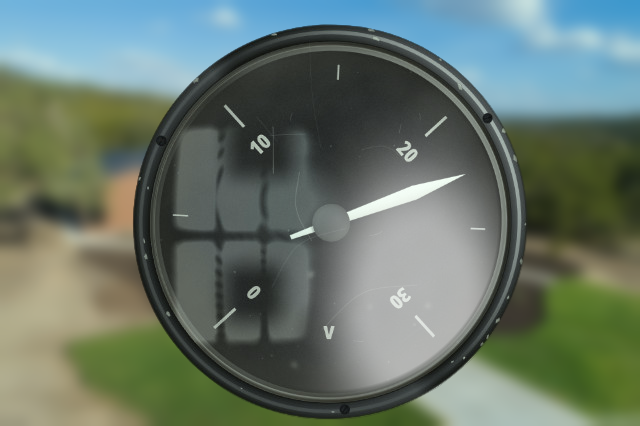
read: 22.5 V
